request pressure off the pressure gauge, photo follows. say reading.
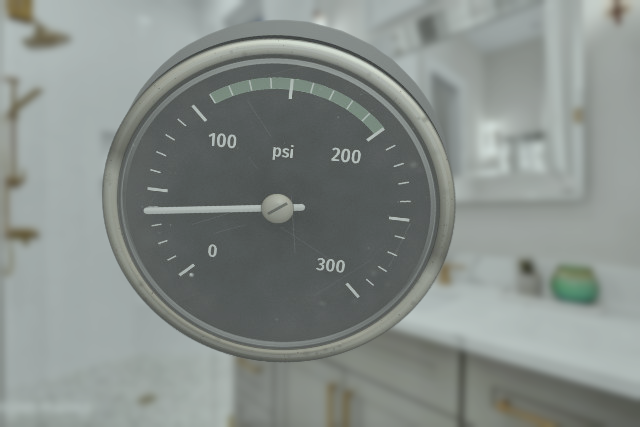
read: 40 psi
